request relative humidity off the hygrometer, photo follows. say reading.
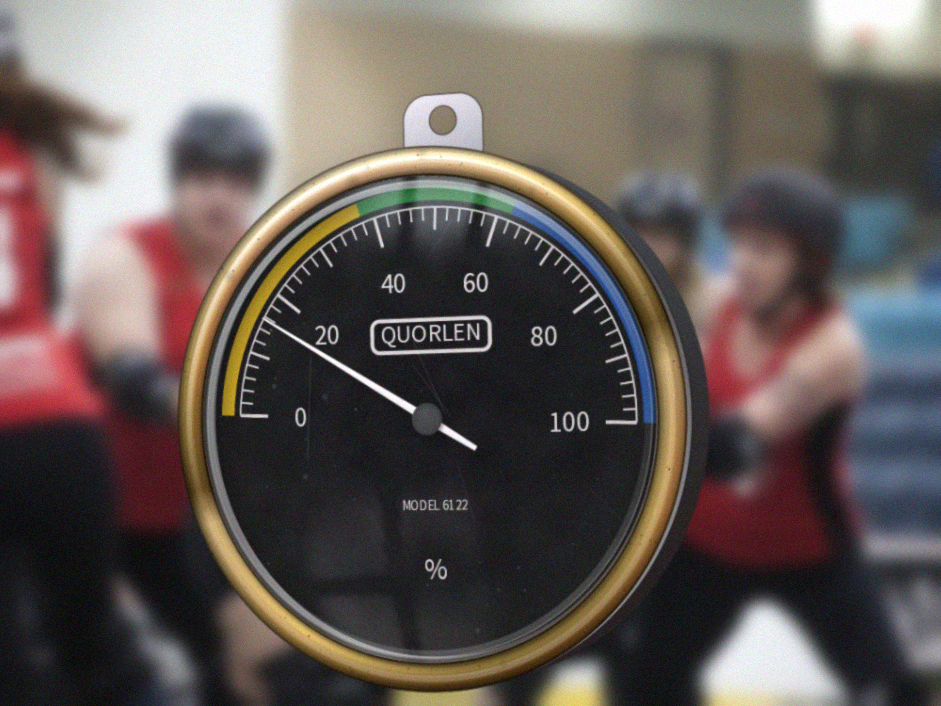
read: 16 %
